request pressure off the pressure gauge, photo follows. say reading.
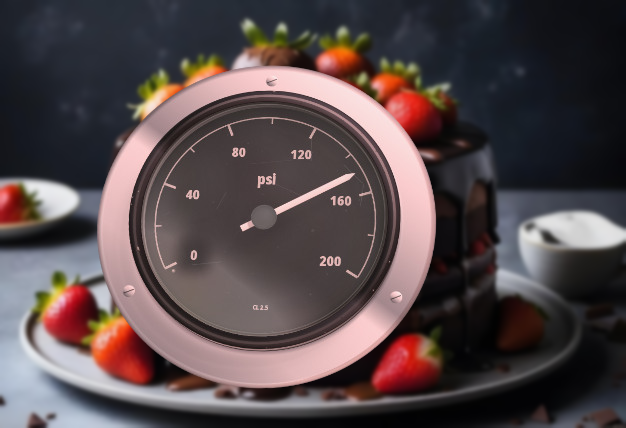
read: 150 psi
